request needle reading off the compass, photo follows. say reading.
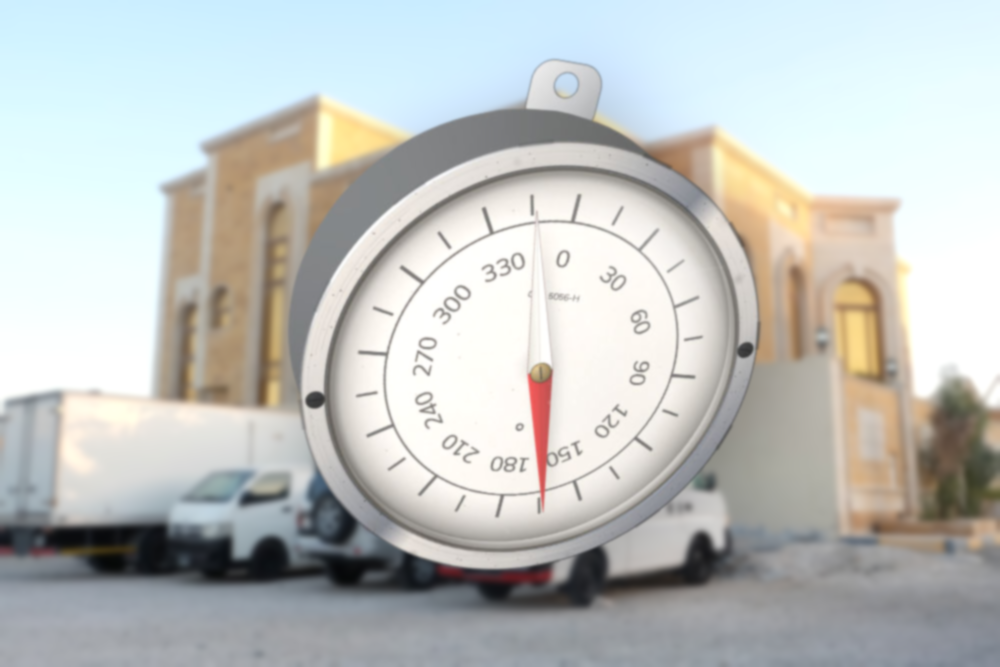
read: 165 °
